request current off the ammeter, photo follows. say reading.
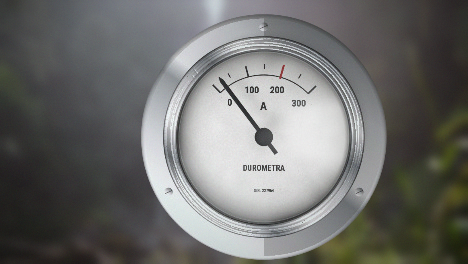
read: 25 A
